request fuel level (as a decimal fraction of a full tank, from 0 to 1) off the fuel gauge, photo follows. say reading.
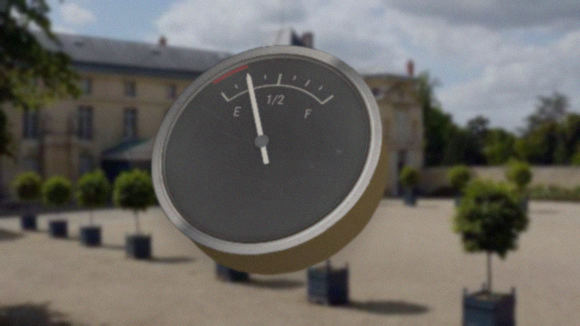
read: 0.25
